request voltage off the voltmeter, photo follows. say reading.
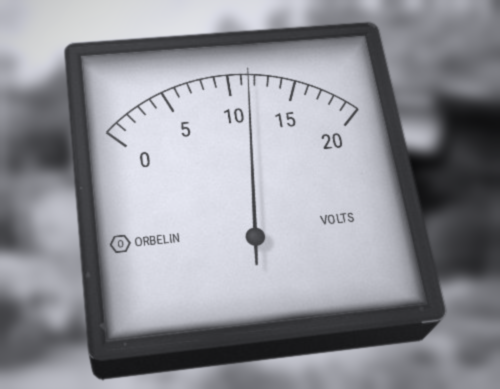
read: 11.5 V
